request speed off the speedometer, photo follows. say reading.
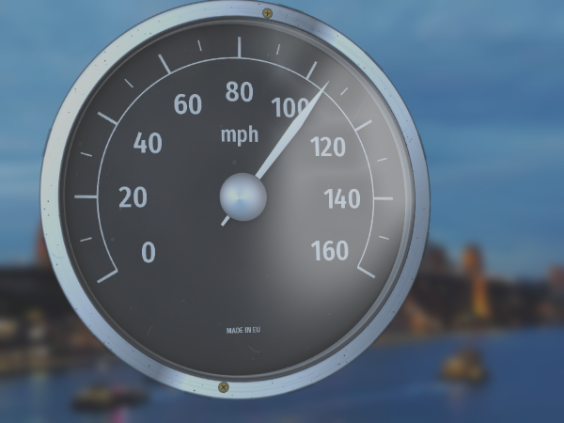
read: 105 mph
